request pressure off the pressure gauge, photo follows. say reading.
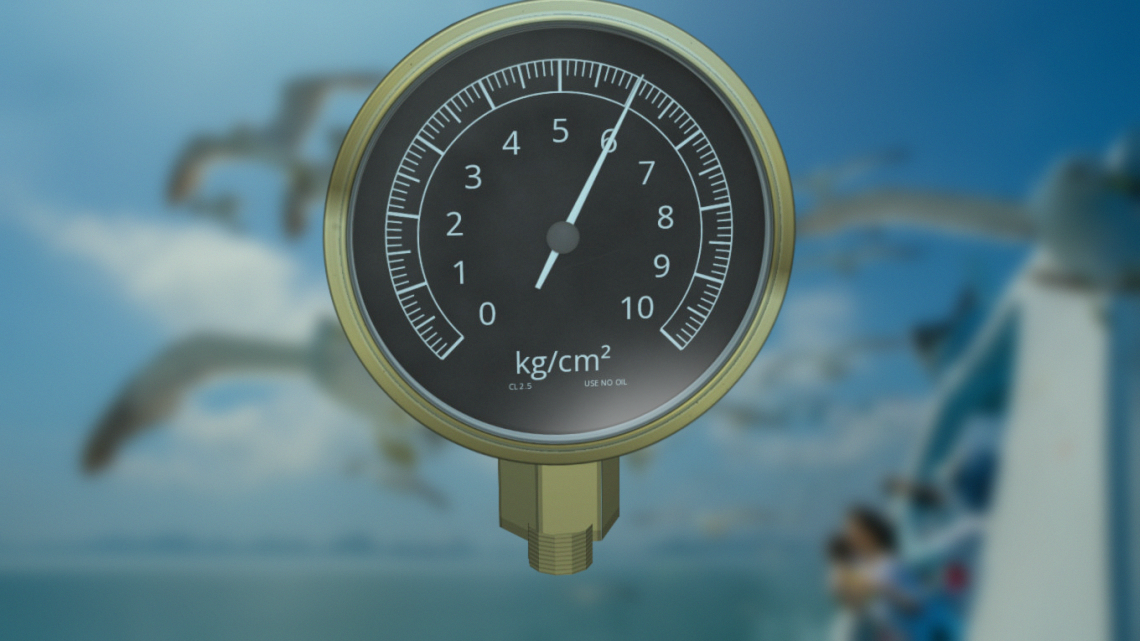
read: 6 kg/cm²
